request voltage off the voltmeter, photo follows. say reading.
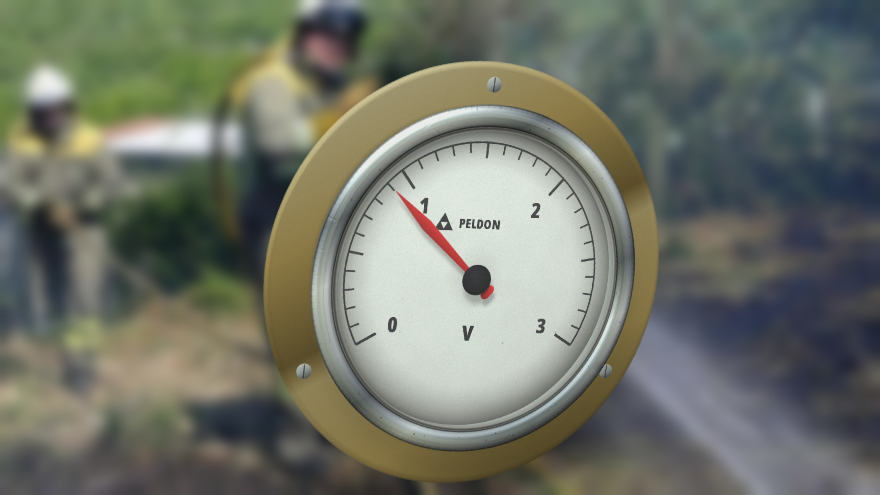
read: 0.9 V
